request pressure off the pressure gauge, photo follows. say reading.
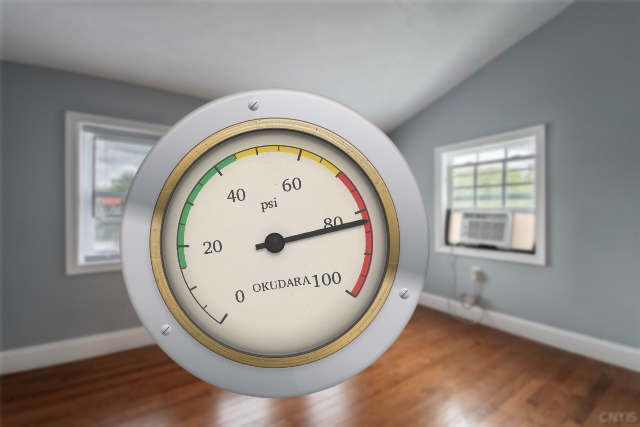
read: 82.5 psi
